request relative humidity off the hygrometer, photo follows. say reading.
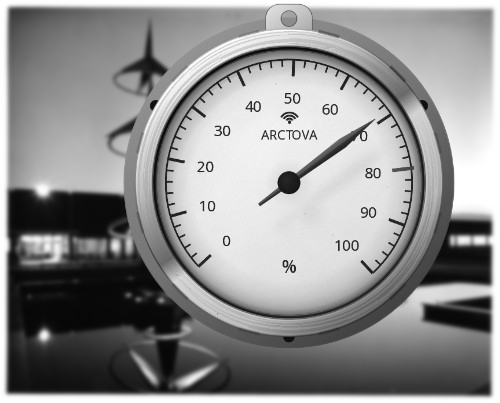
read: 69 %
